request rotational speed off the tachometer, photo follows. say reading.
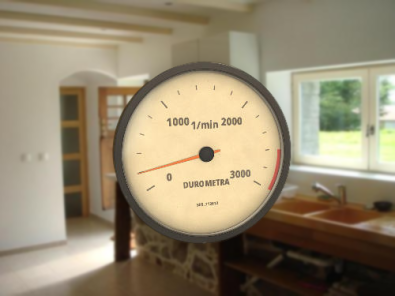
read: 200 rpm
